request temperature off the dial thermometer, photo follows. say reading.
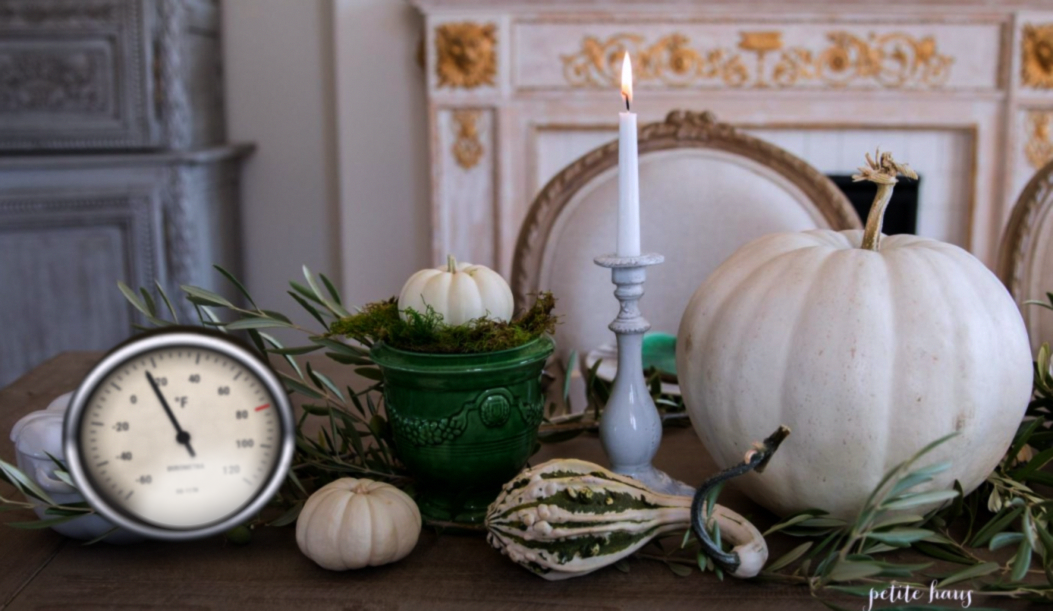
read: 16 °F
